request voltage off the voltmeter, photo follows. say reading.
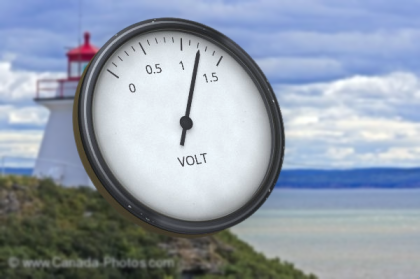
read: 1.2 V
